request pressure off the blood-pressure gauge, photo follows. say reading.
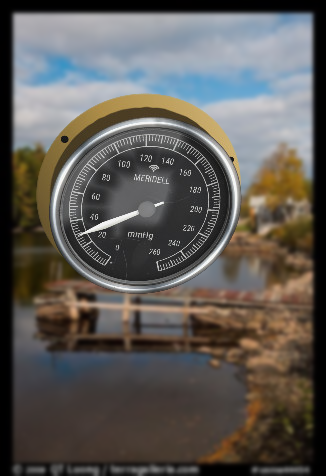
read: 30 mmHg
